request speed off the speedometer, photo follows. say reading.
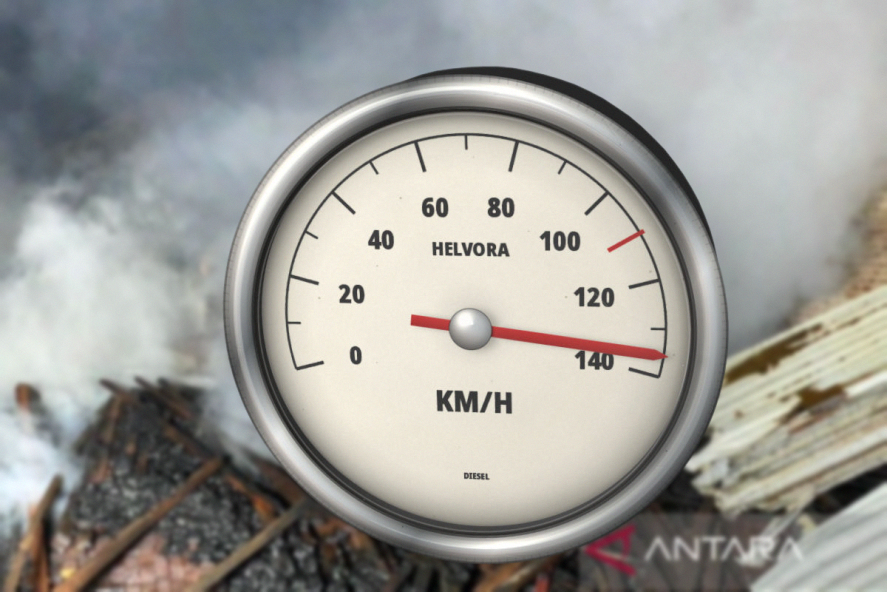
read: 135 km/h
